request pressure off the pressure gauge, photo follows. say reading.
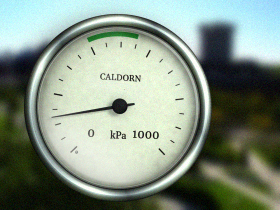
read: 125 kPa
